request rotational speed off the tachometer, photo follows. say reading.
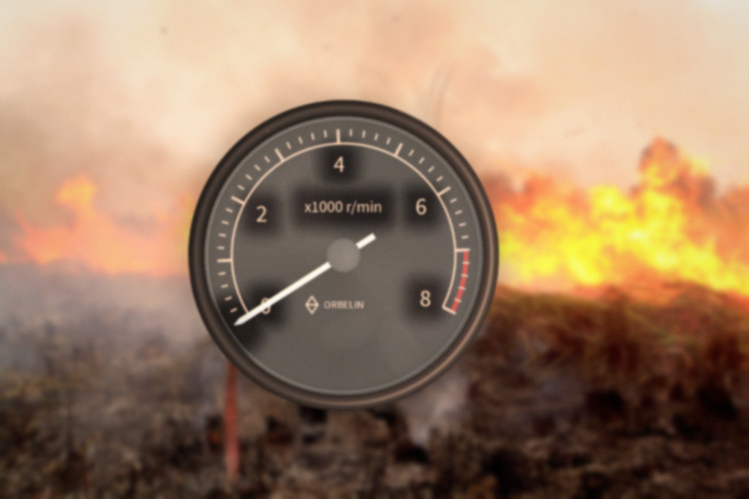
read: 0 rpm
